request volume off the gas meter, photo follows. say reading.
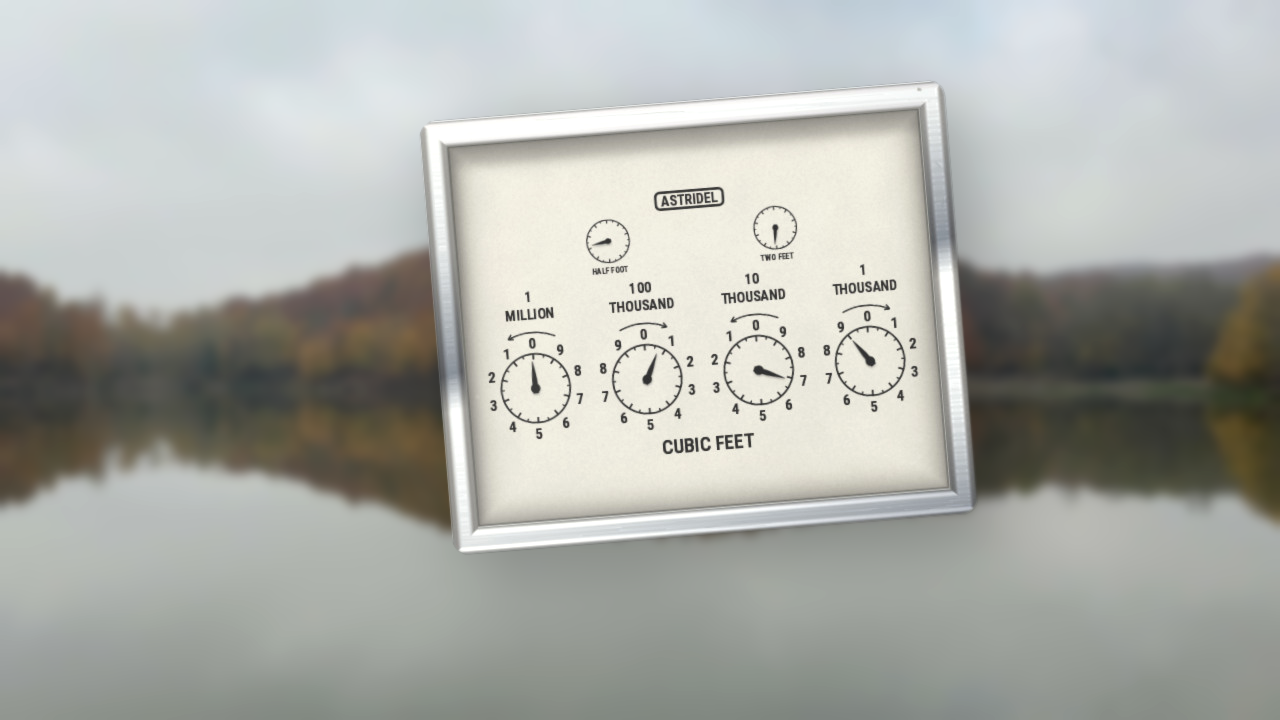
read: 6900 ft³
